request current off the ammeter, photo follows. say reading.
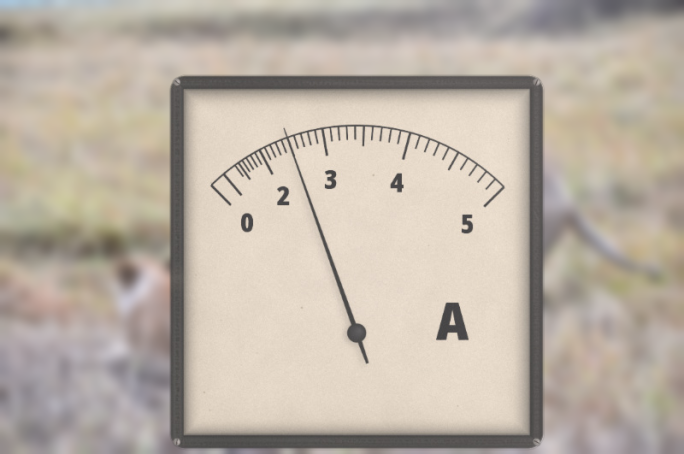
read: 2.5 A
